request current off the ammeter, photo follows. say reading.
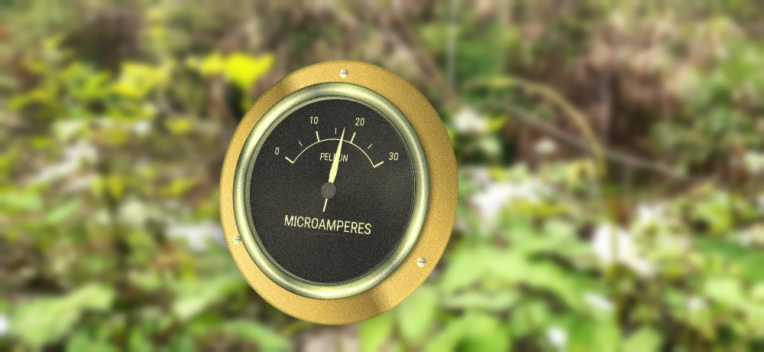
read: 17.5 µA
